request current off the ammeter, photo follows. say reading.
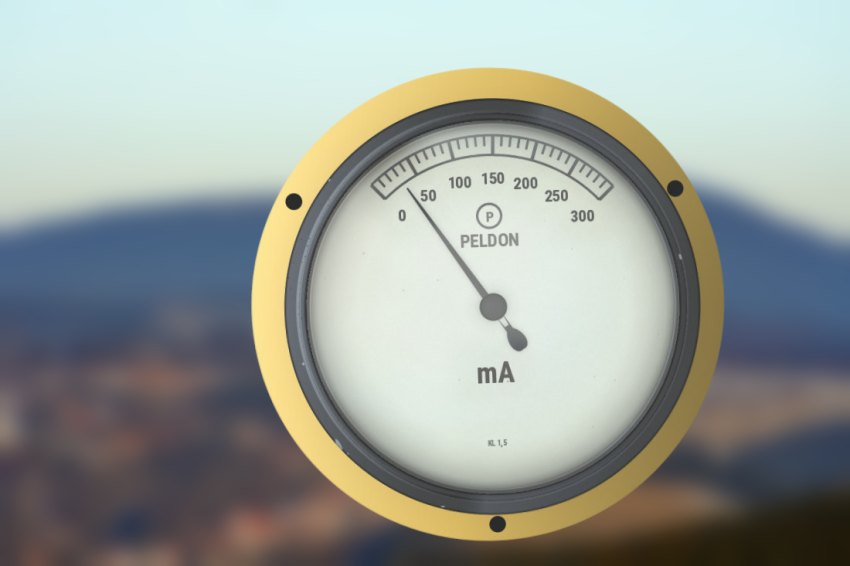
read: 30 mA
